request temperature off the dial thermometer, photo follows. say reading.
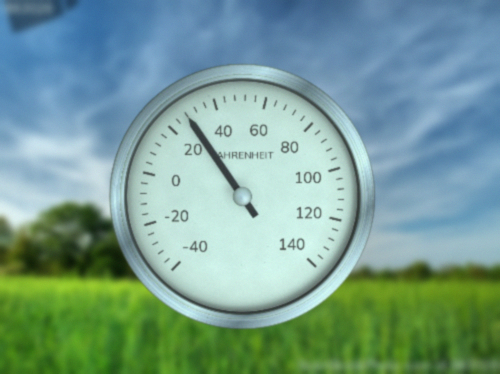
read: 28 °F
